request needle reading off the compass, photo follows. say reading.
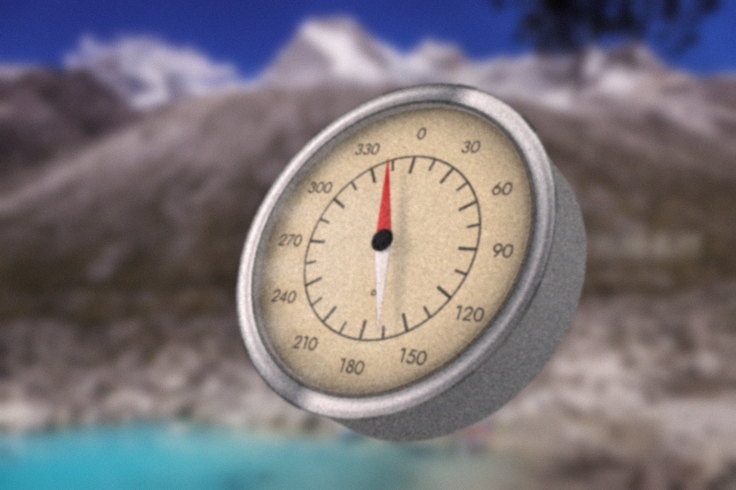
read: 345 °
